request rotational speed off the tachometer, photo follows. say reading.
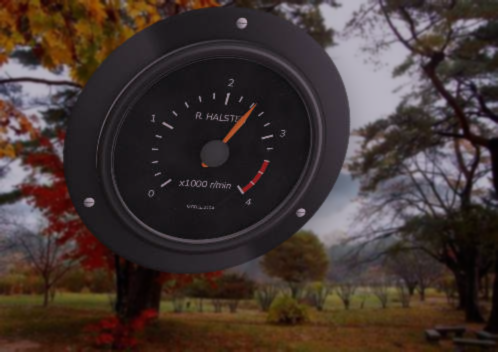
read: 2400 rpm
